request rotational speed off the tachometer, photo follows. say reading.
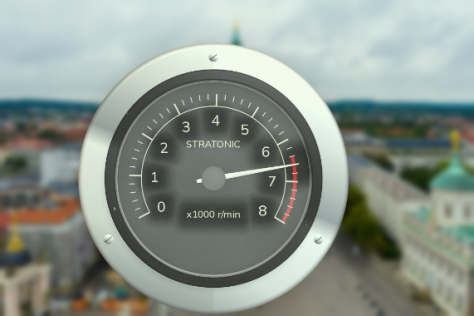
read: 6600 rpm
